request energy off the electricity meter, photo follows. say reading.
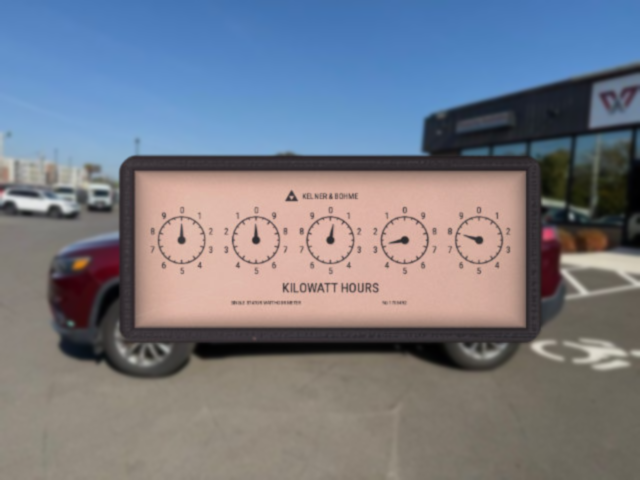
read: 28 kWh
